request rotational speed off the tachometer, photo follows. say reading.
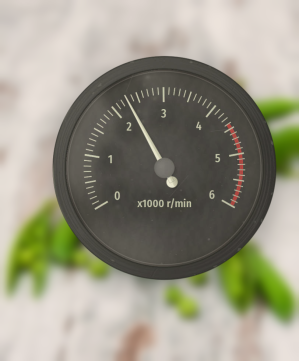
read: 2300 rpm
